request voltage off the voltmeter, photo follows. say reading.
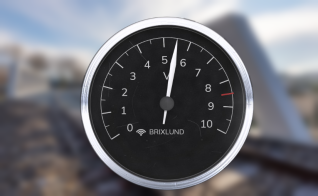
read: 5.5 V
